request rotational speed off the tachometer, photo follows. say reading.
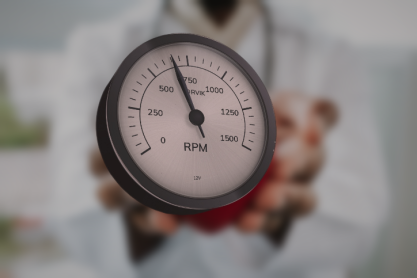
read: 650 rpm
